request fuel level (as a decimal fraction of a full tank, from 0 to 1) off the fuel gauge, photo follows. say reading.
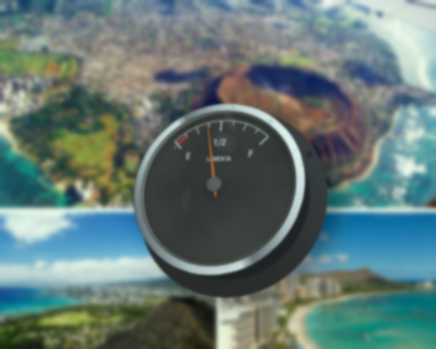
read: 0.375
